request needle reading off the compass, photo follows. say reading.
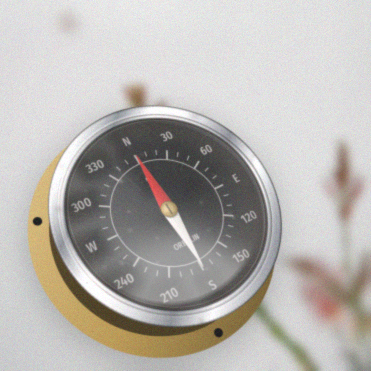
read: 0 °
